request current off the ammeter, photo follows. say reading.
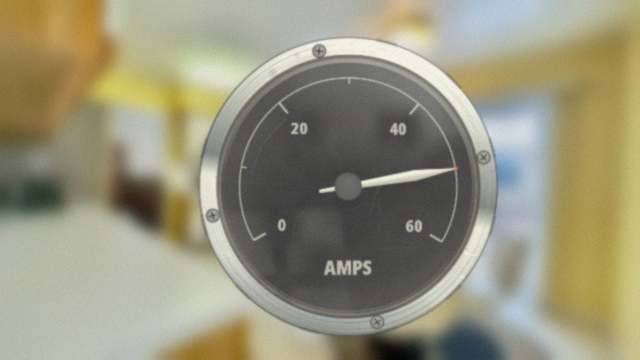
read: 50 A
